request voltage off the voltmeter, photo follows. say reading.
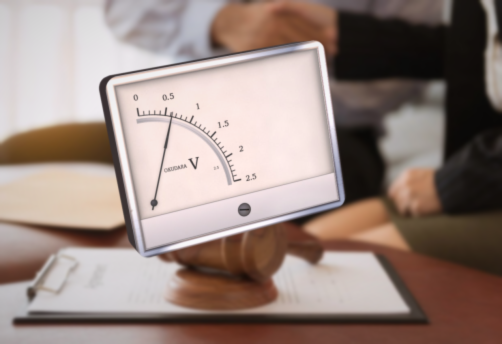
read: 0.6 V
